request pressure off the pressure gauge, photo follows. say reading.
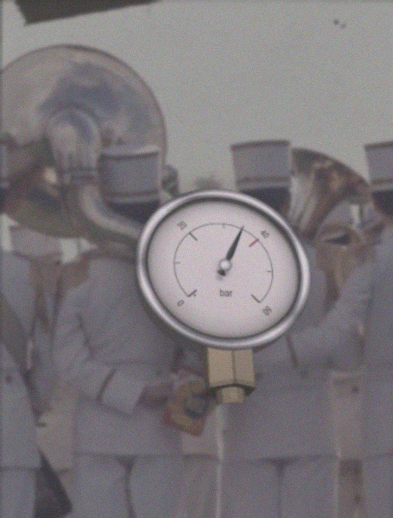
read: 35 bar
